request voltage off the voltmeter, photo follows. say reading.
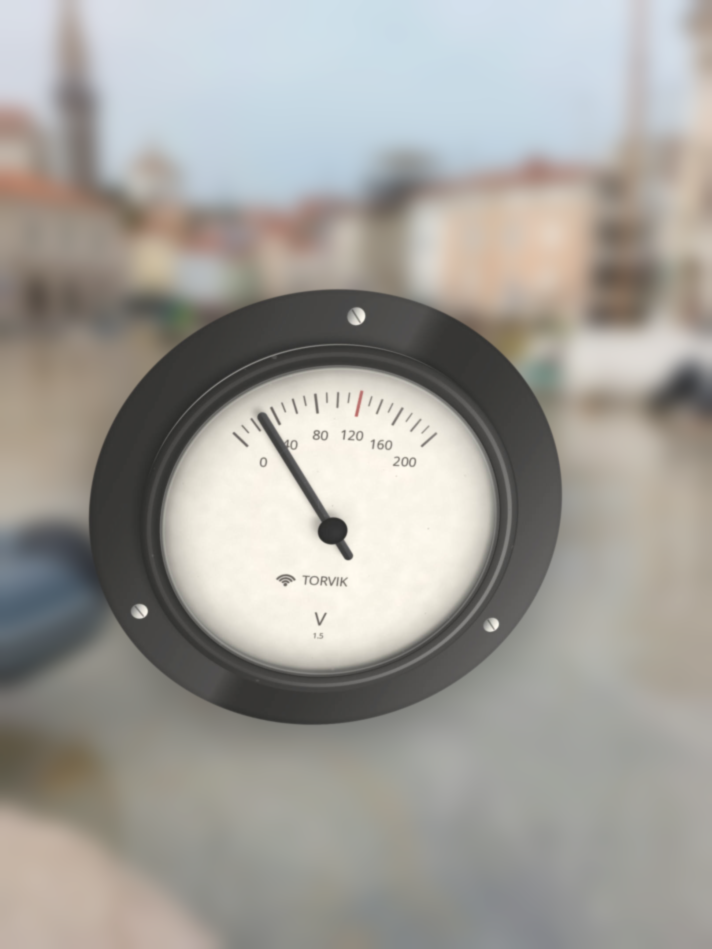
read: 30 V
